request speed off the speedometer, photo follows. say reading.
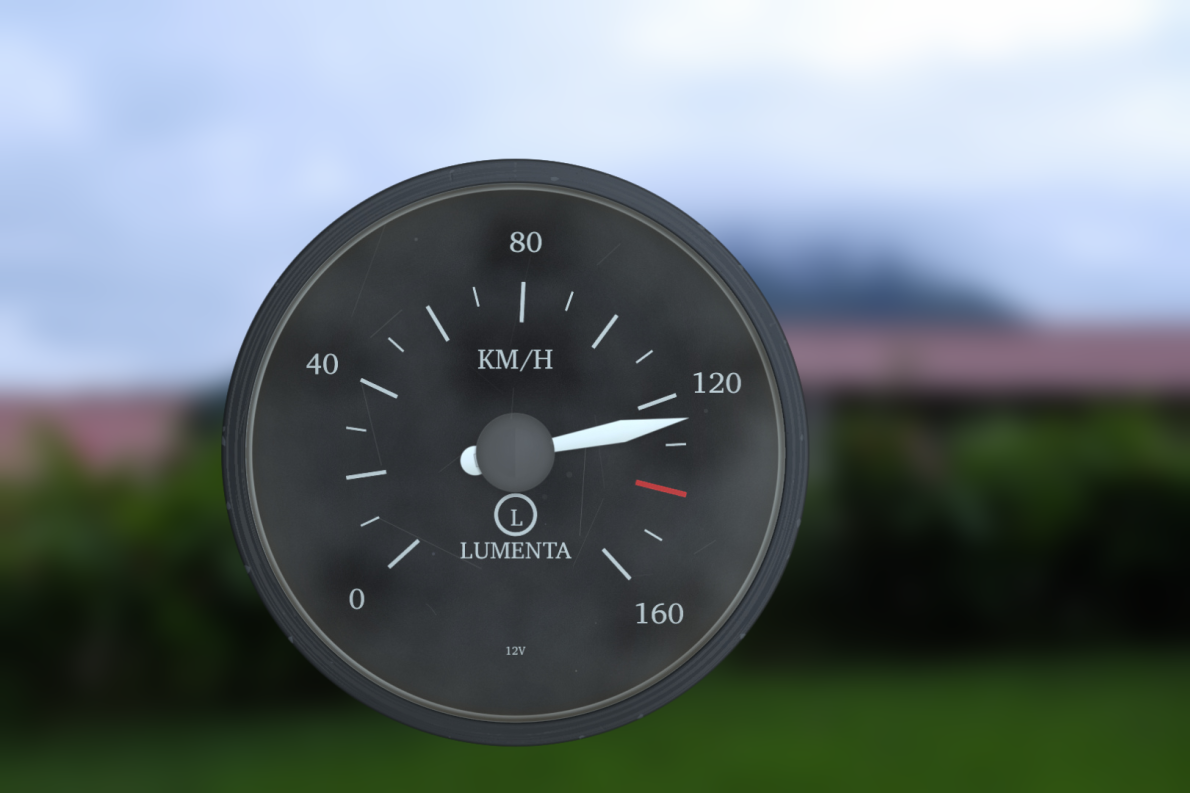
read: 125 km/h
